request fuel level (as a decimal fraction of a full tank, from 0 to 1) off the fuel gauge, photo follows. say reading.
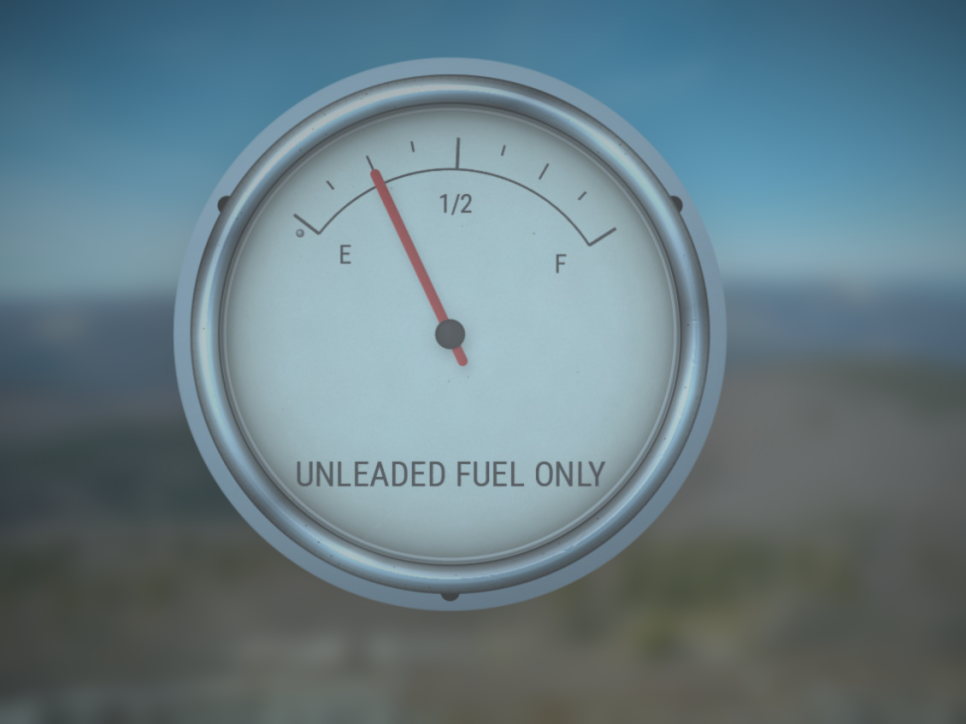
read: 0.25
